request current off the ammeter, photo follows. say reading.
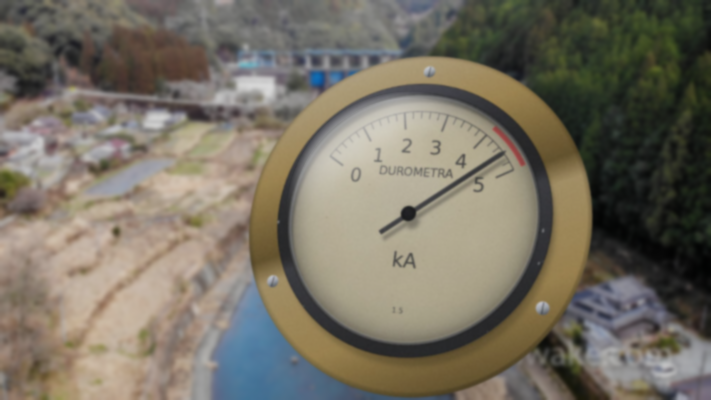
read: 4.6 kA
